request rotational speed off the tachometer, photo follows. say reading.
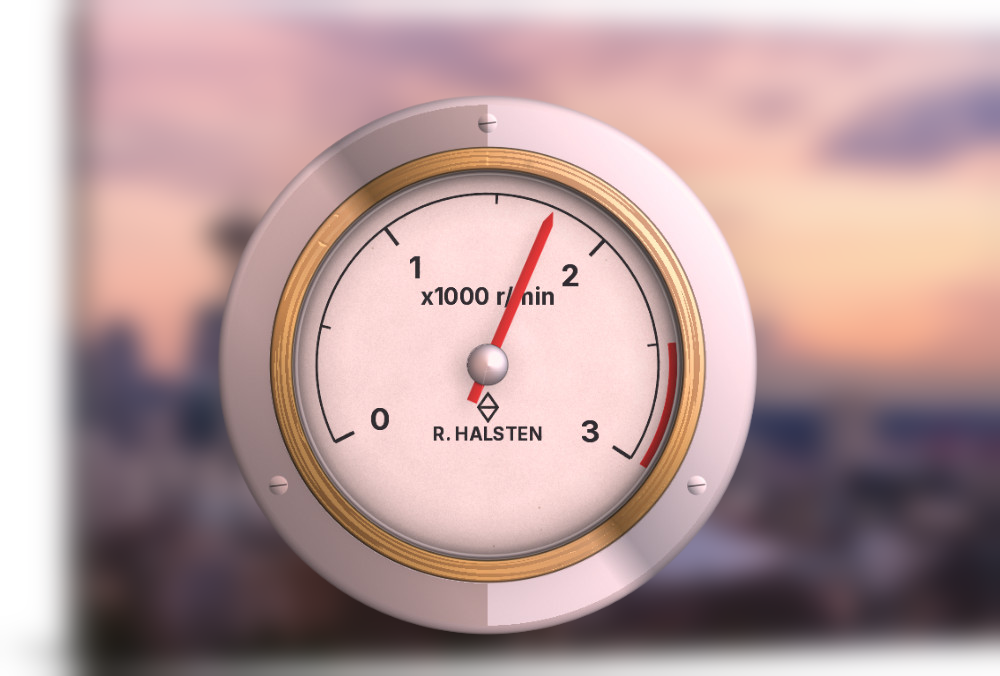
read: 1750 rpm
